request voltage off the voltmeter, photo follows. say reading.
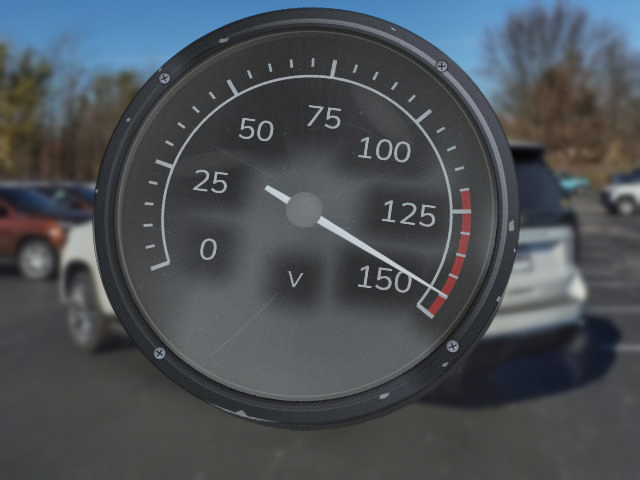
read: 145 V
